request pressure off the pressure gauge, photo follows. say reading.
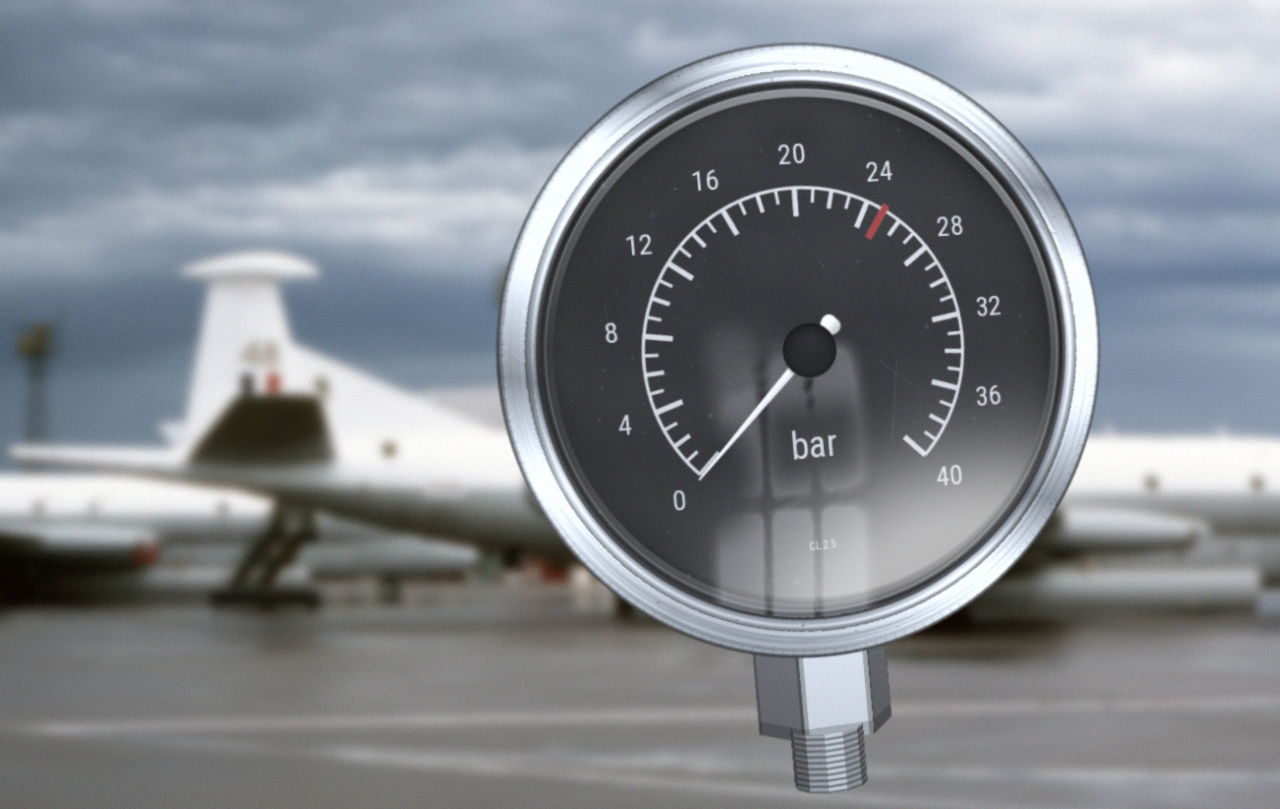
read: 0 bar
